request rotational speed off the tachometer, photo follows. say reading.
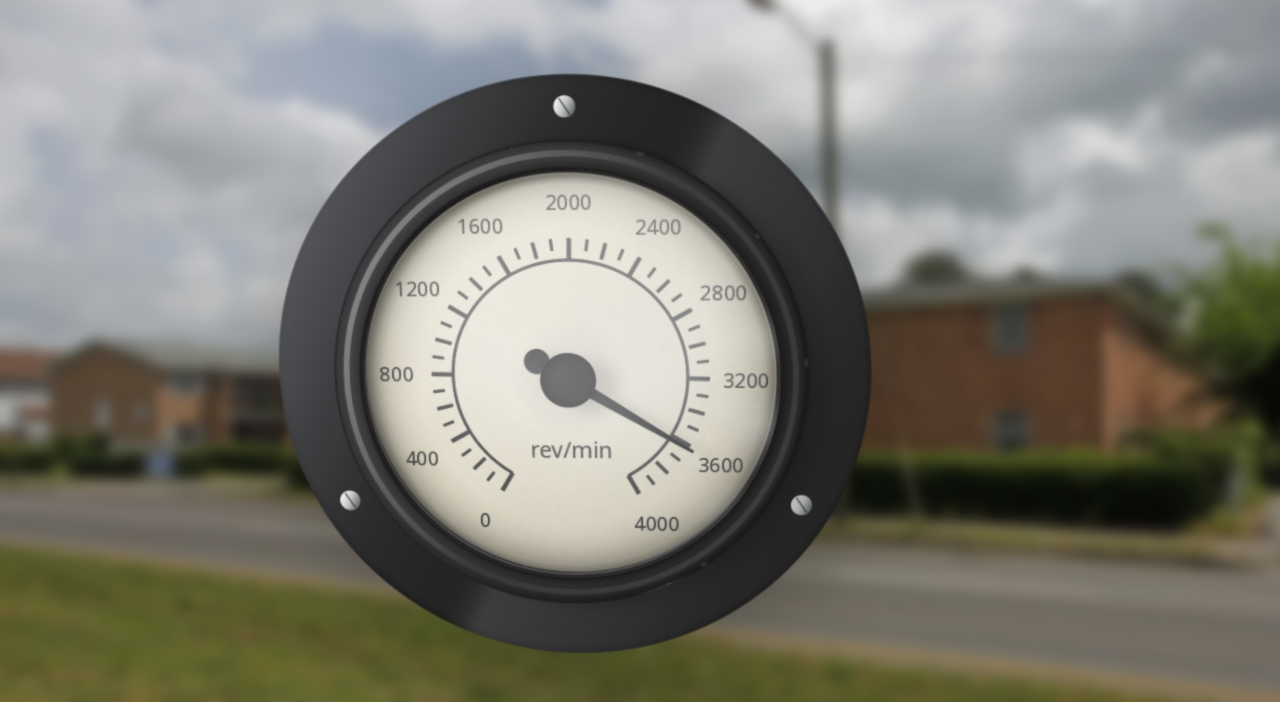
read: 3600 rpm
